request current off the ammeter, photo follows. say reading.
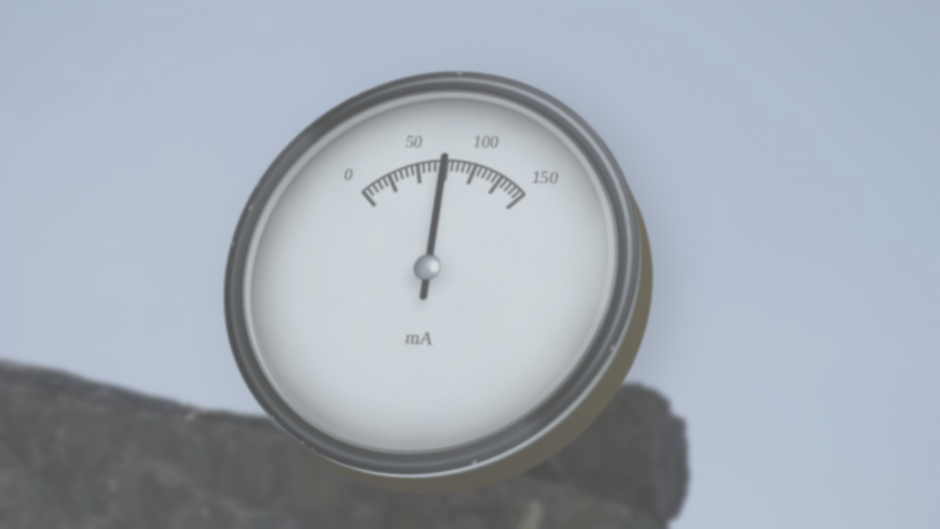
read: 75 mA
